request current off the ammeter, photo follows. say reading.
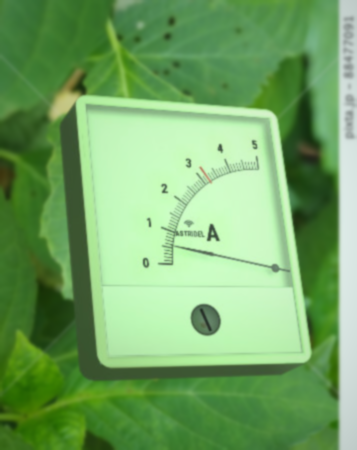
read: 0.5 A
